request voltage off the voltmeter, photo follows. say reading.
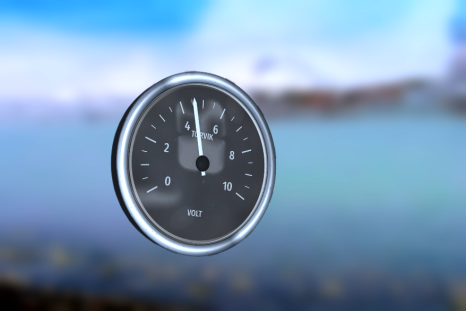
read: 4.5 V
